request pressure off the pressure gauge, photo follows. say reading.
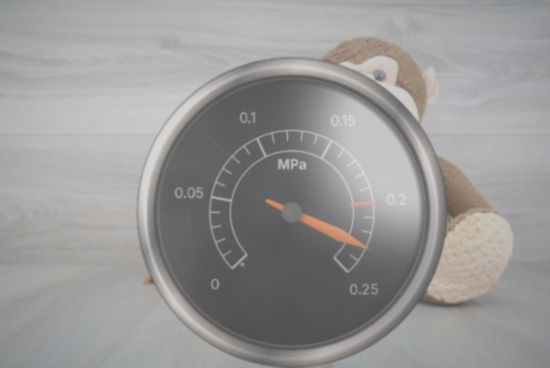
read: 0.23 MPa
